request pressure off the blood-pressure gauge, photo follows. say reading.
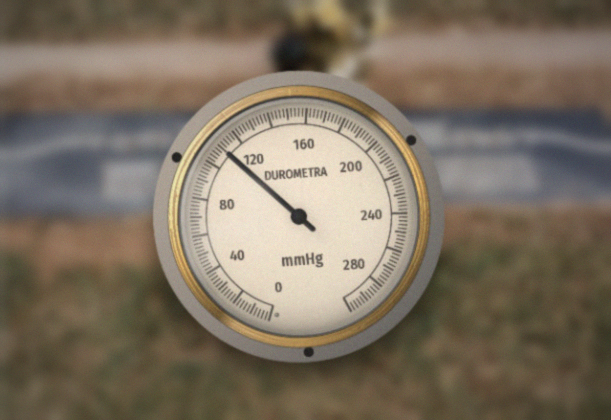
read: 110 mmHg
